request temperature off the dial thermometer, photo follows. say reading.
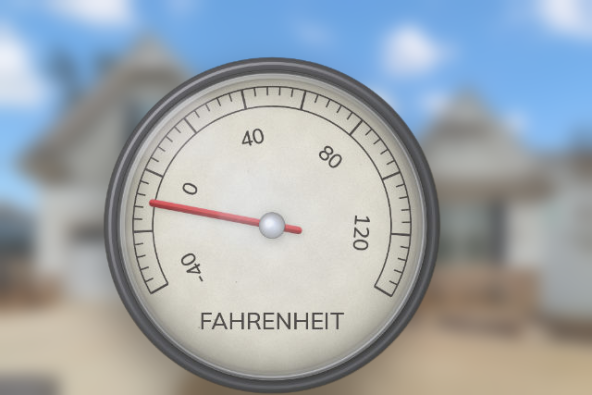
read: -10 °F
